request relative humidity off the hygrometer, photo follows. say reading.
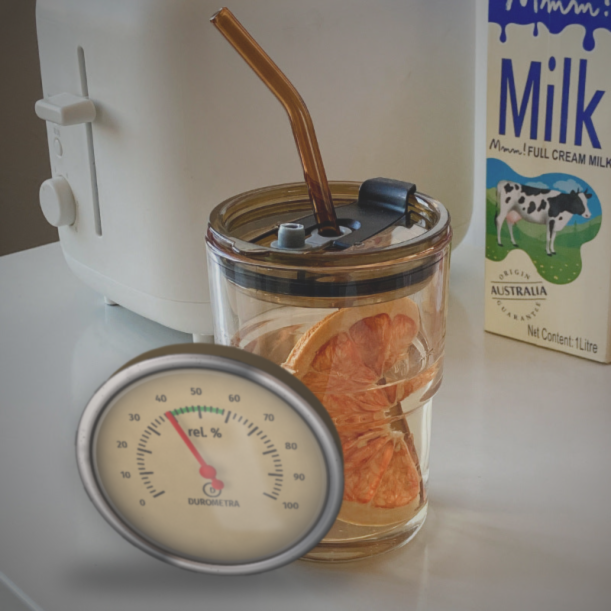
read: 40 %
